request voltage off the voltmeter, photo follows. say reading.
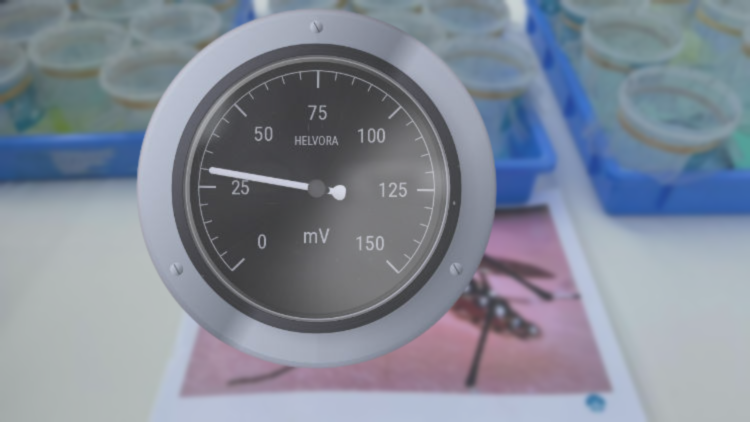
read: 30 mV
